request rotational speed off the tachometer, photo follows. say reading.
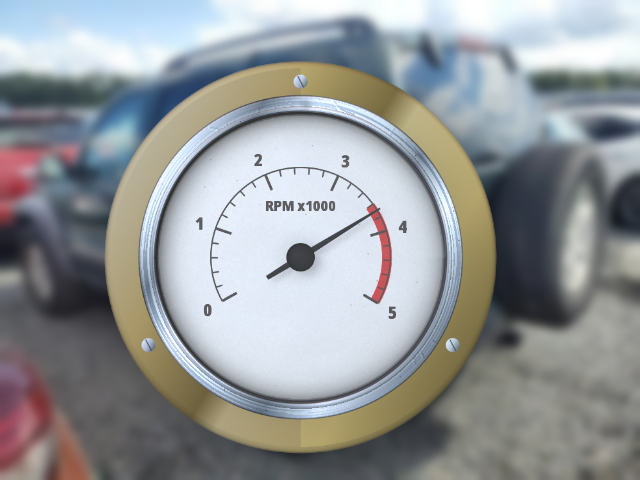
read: 3700 rpm
